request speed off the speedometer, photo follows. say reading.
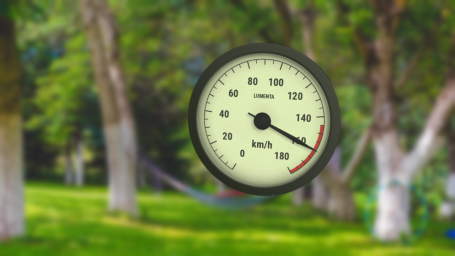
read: 160 km/h
